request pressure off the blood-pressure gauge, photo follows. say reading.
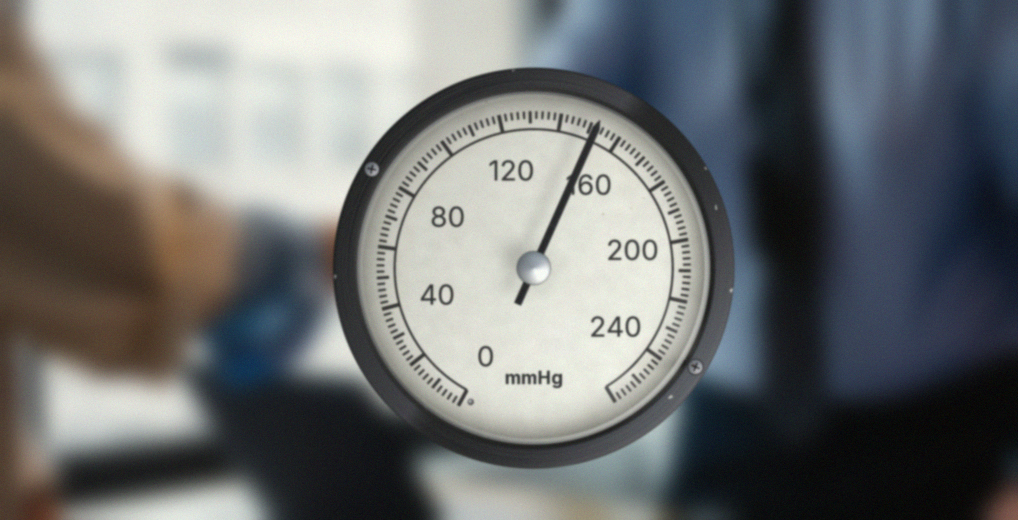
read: 152 mmHg
